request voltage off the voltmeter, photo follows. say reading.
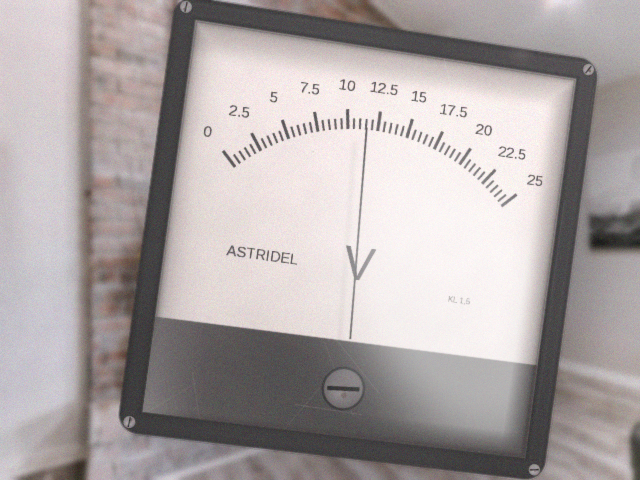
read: 11.5 V
